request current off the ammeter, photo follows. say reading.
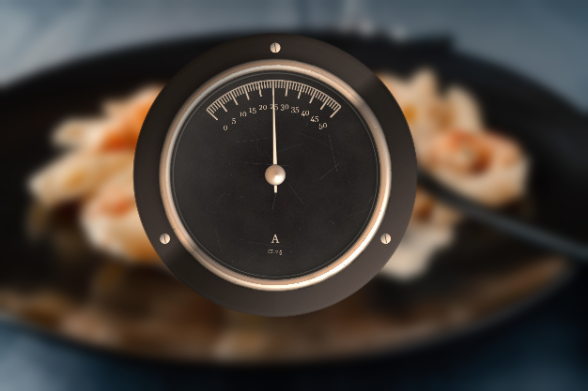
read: 25 A
